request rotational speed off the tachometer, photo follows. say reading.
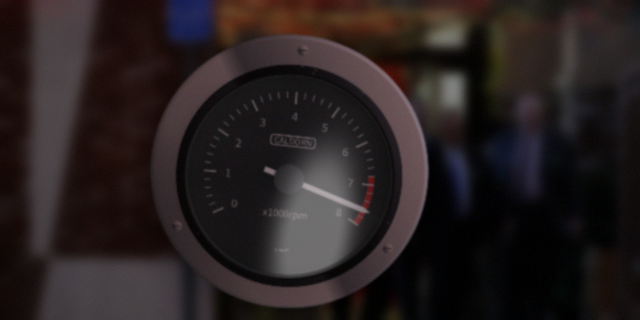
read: 7600 rpm
